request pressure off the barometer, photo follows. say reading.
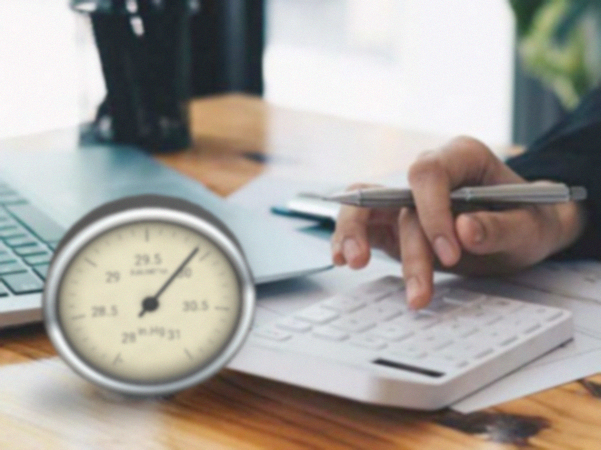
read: 29.9 inHg
